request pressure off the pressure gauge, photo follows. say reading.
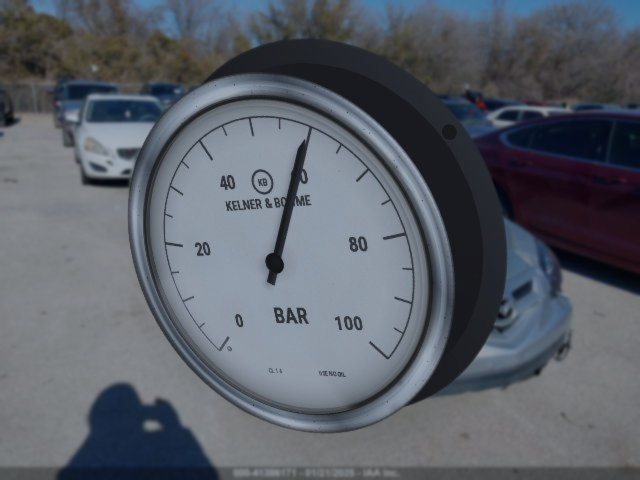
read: 60 bar
